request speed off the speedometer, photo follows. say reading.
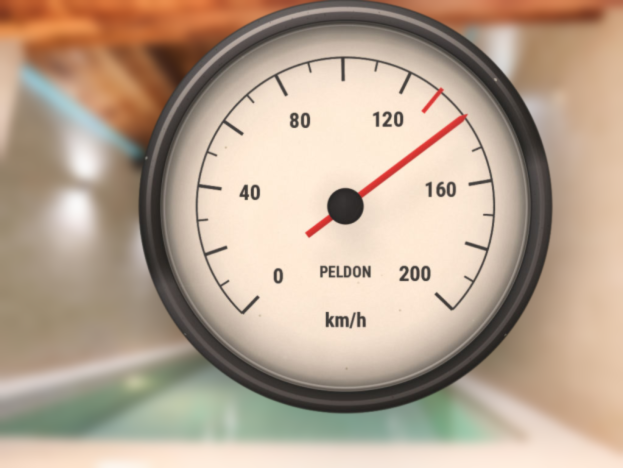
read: 140 km/h
